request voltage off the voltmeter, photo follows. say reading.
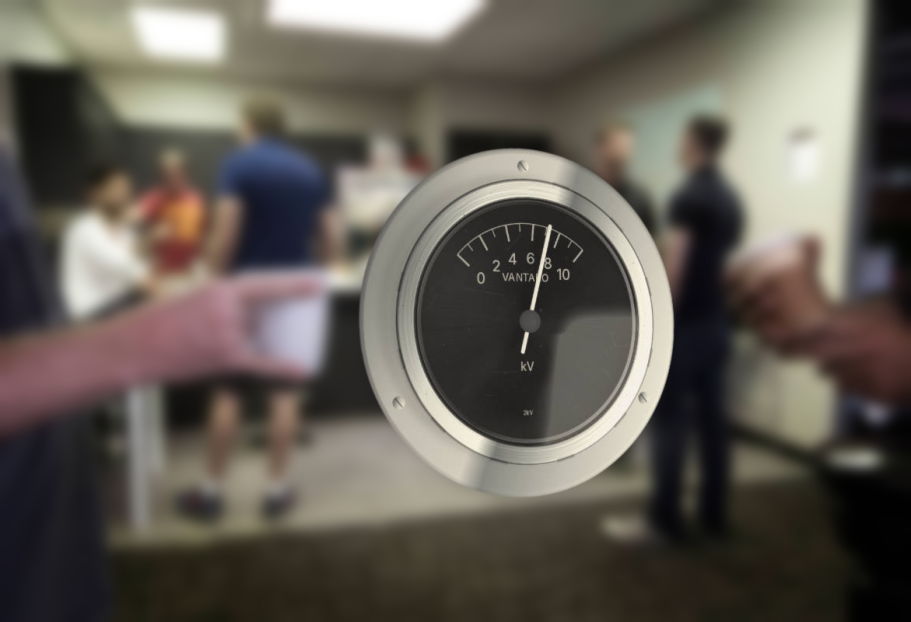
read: 7 kV
